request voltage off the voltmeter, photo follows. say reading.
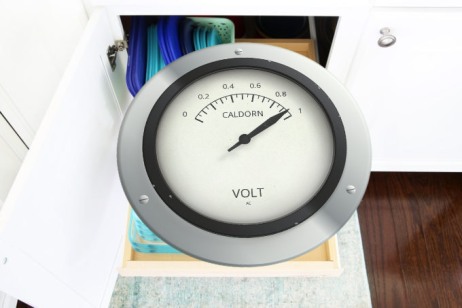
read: 0.95 V
